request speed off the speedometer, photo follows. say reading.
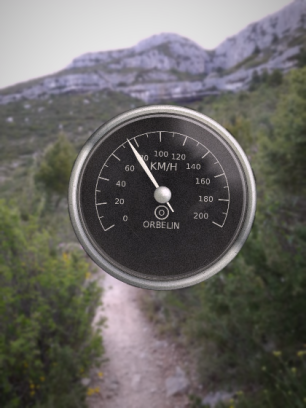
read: 75 km/h
